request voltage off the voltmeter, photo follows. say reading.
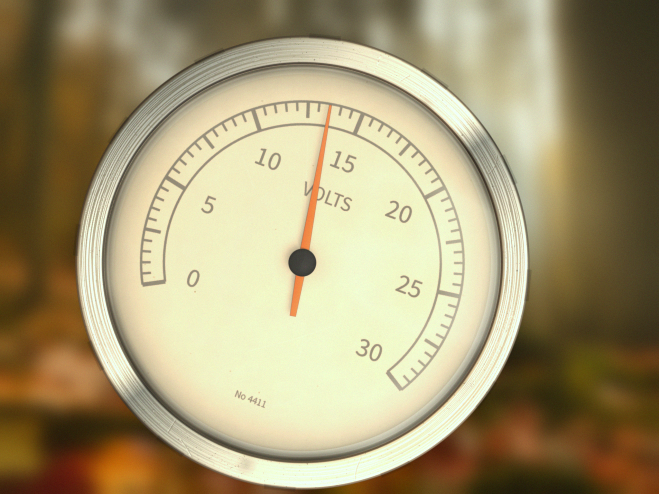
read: 13.5 V
